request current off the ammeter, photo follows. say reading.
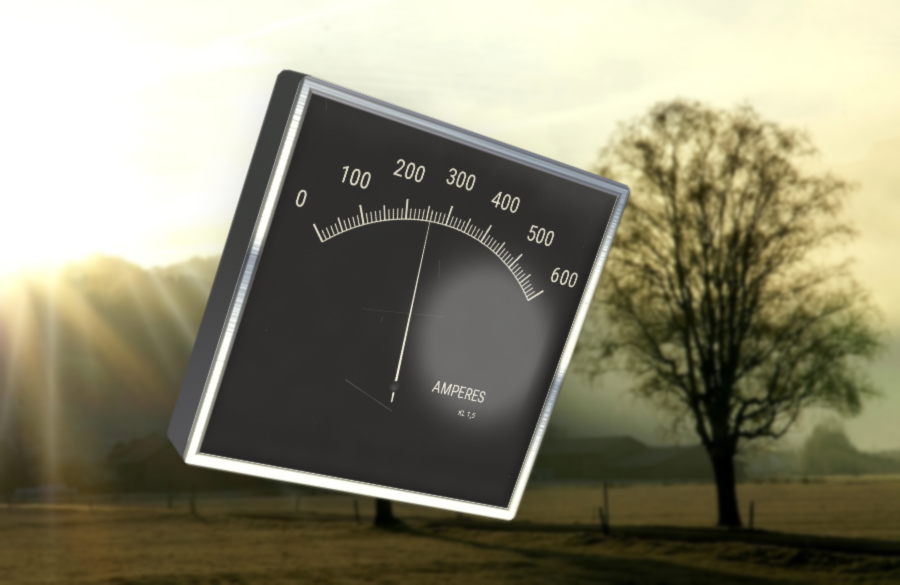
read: 250 A
